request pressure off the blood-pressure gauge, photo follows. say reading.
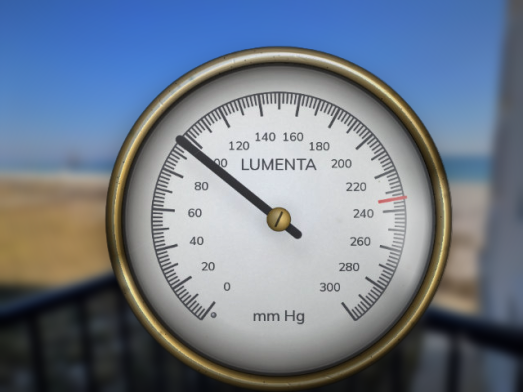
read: 96 mmHg
